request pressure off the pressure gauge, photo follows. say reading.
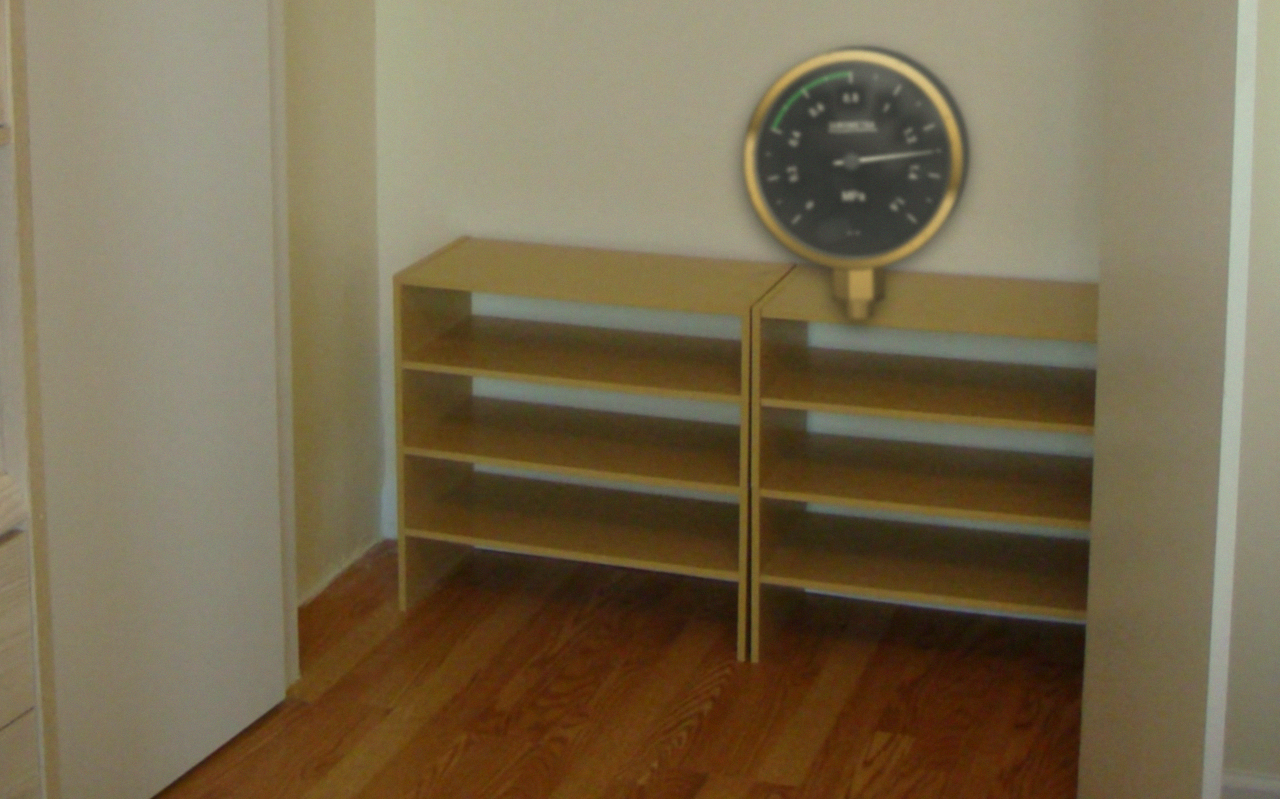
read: 1.3 MPa
